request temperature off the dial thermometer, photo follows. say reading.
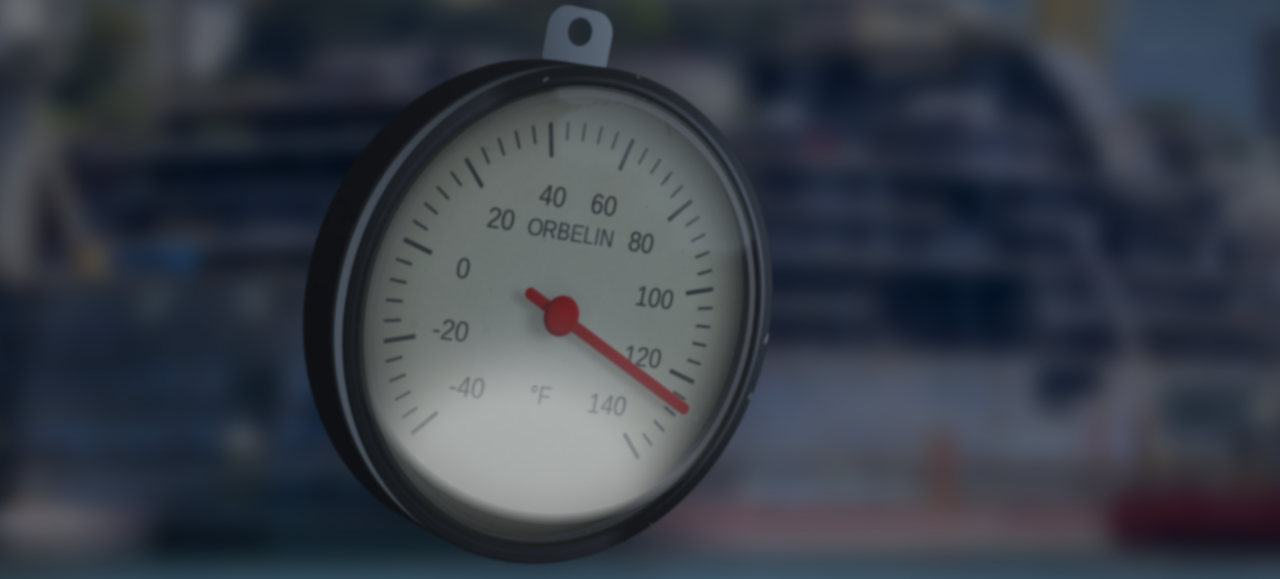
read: 126 °F
